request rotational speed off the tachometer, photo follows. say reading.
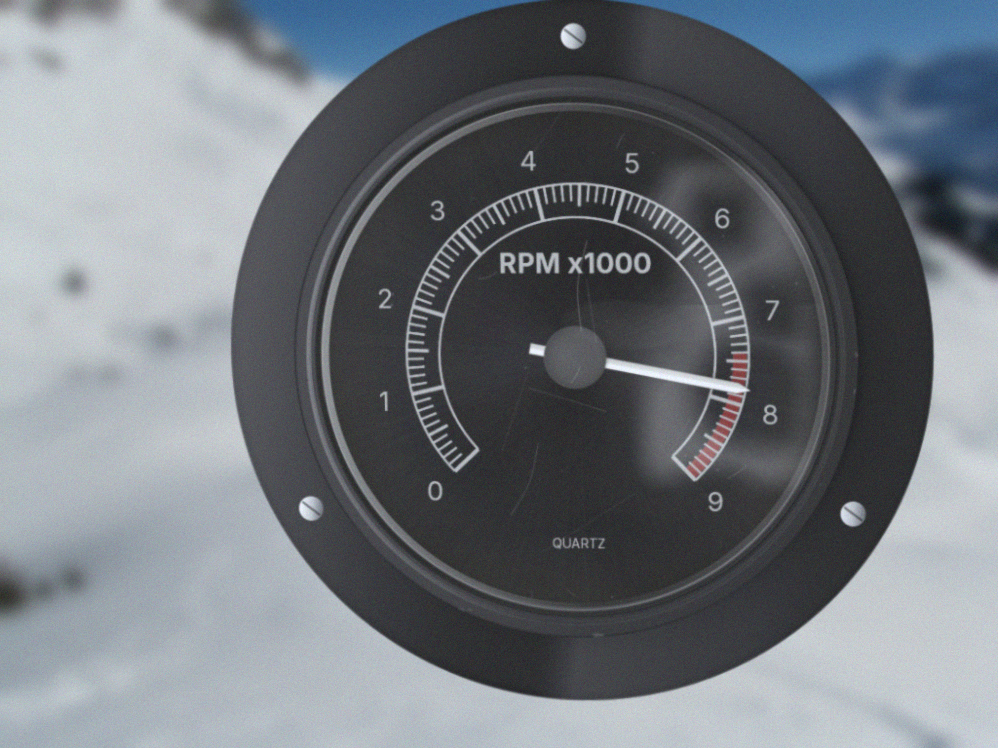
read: 7800 rpm
